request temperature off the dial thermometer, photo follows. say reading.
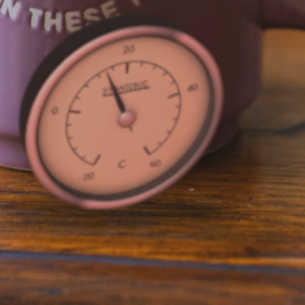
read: 14 °C
